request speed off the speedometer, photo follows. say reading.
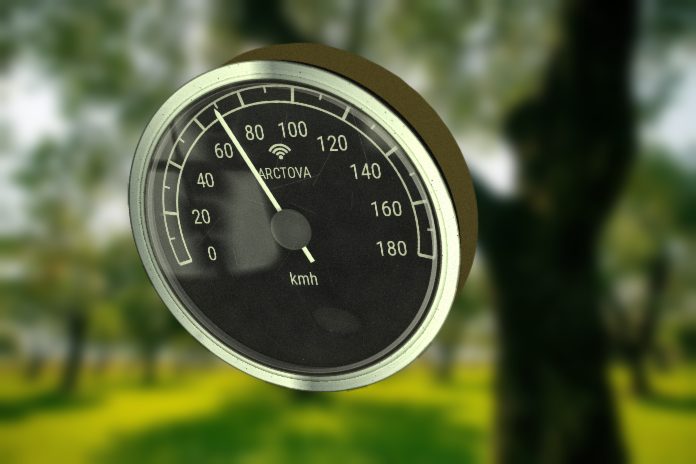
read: 70 km/h
